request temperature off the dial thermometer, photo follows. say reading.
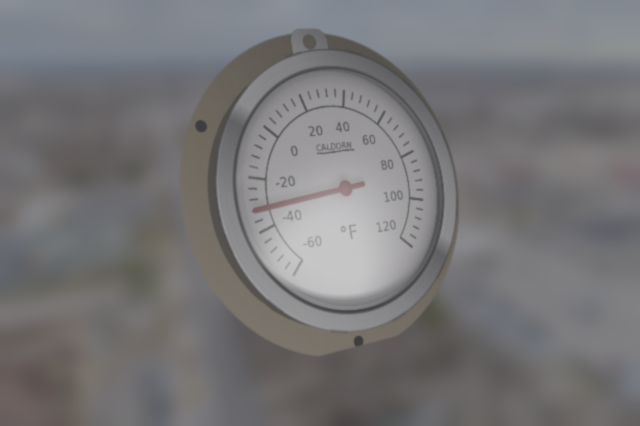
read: -32 °F
